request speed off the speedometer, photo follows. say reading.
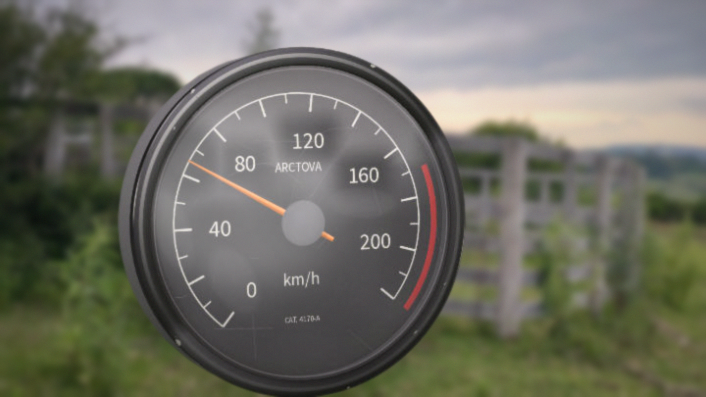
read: 65 km/h
